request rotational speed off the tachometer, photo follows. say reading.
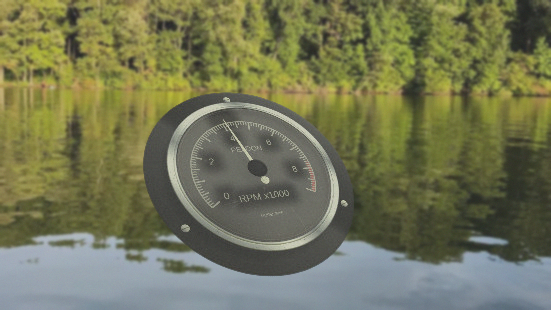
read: 4000 rpm
